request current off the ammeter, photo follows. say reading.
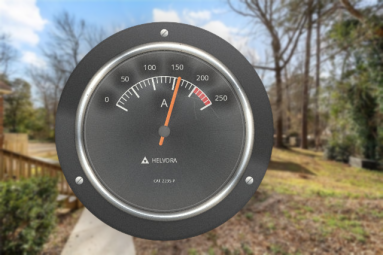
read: 160 A
